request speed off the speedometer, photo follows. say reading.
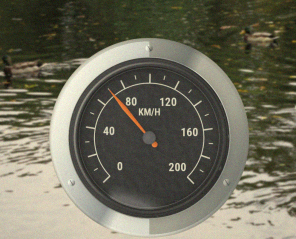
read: 70 km/h
